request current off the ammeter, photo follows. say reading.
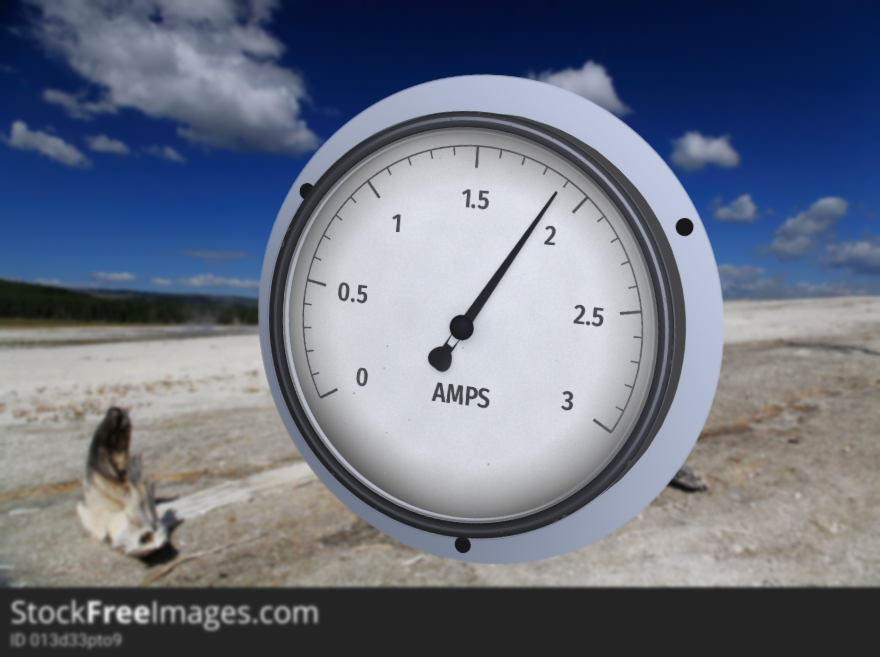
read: 1.9 A
